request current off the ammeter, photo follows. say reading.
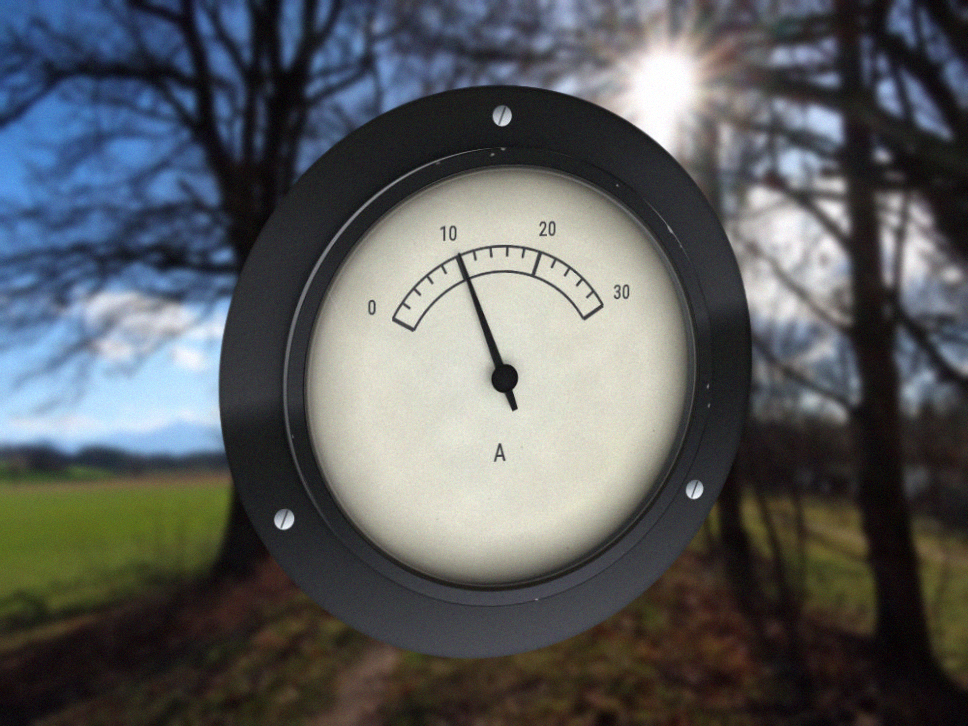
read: 10 A
